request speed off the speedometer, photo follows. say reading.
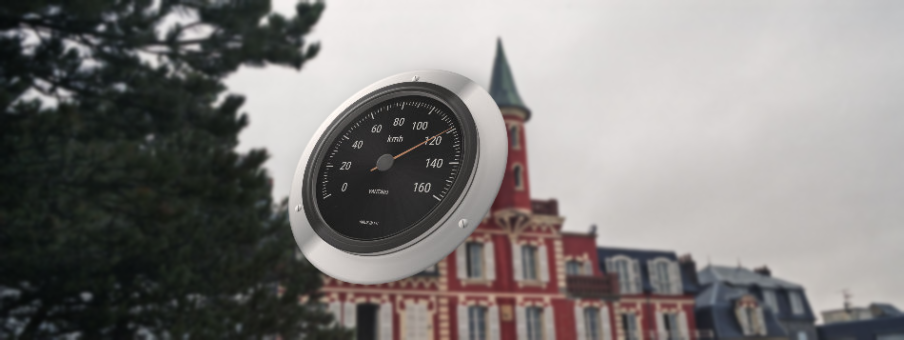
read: 120 km/h
